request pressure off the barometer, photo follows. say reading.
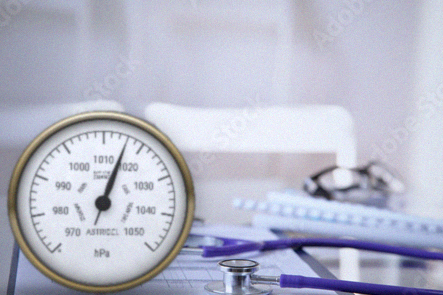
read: 1016 hPa
